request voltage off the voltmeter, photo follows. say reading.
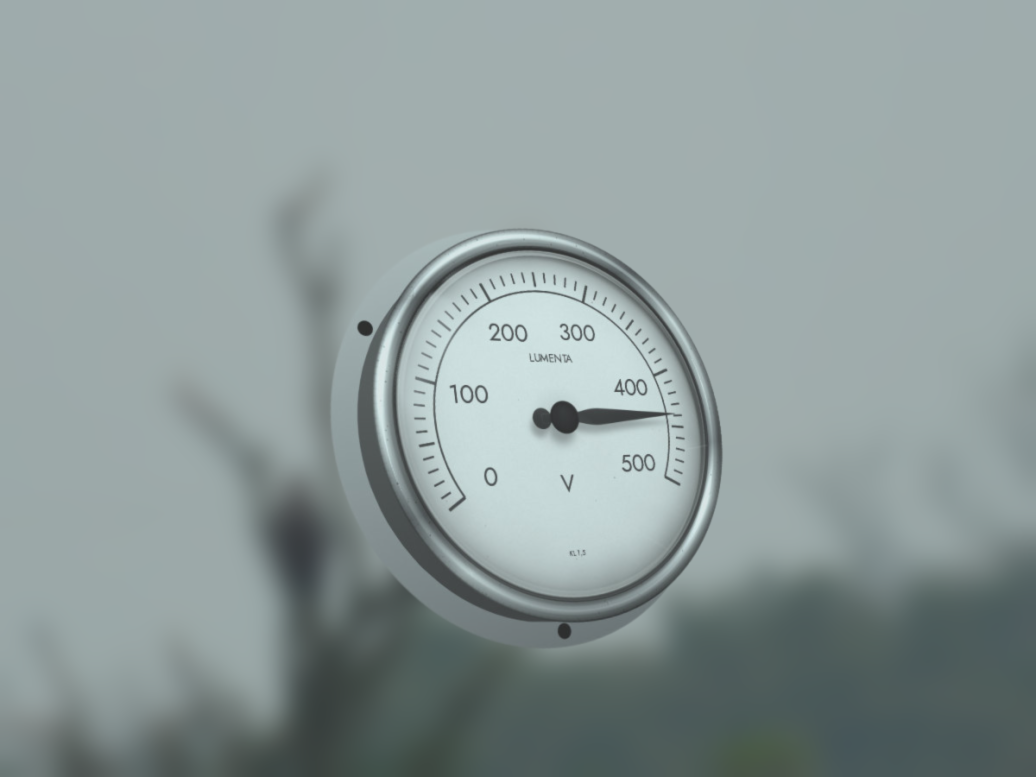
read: 440 V
